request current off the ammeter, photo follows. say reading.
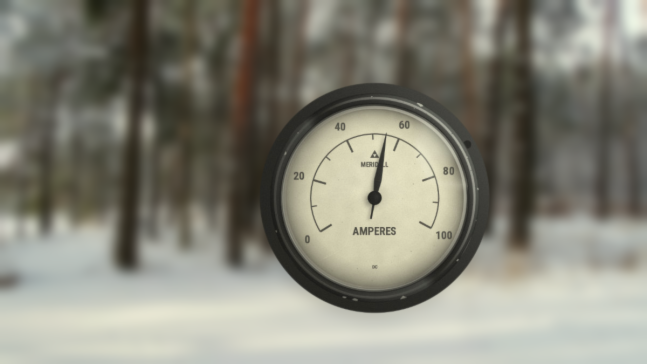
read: 55 A
